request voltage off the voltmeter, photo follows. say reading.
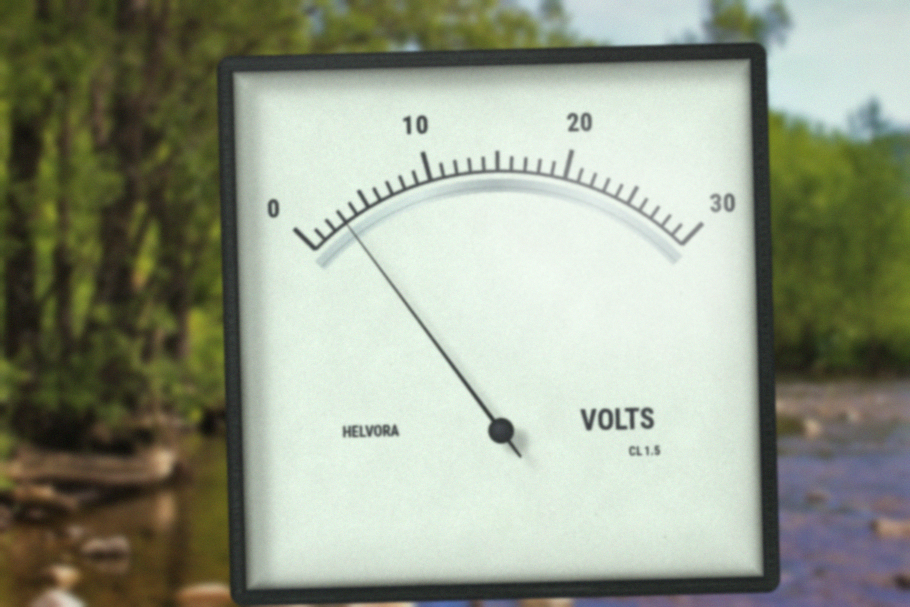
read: 3 V
